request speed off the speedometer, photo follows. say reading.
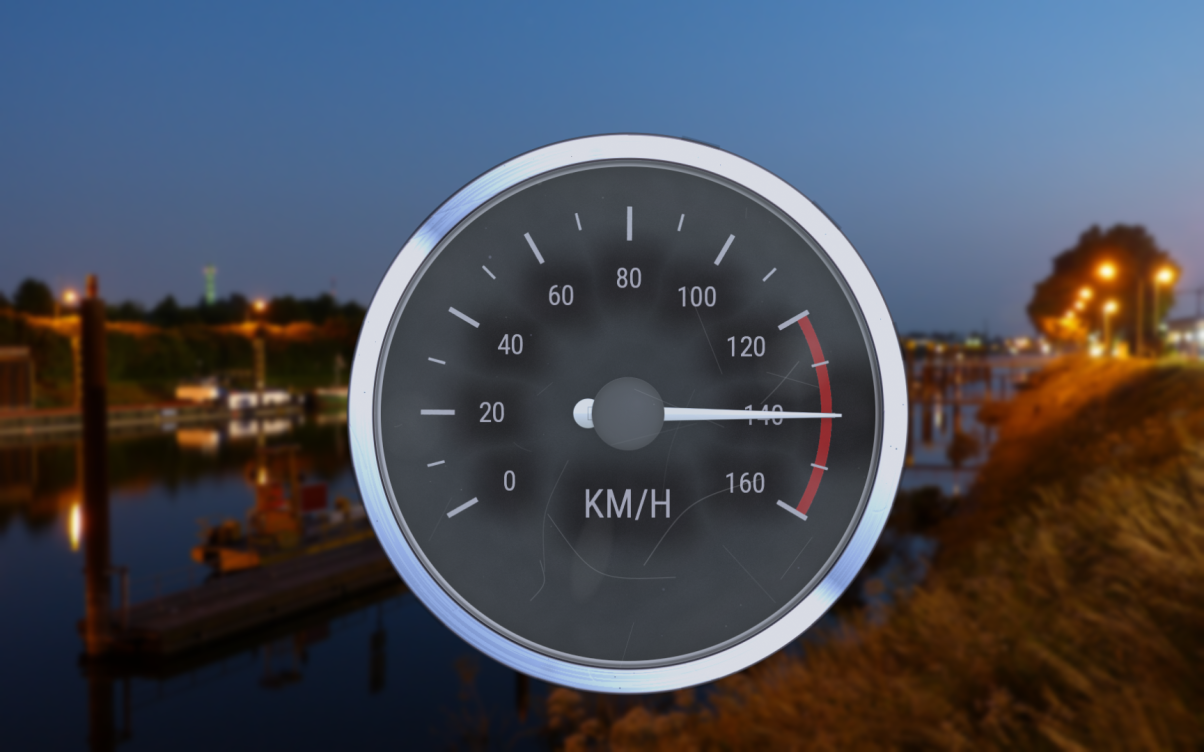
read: 140 km/h
